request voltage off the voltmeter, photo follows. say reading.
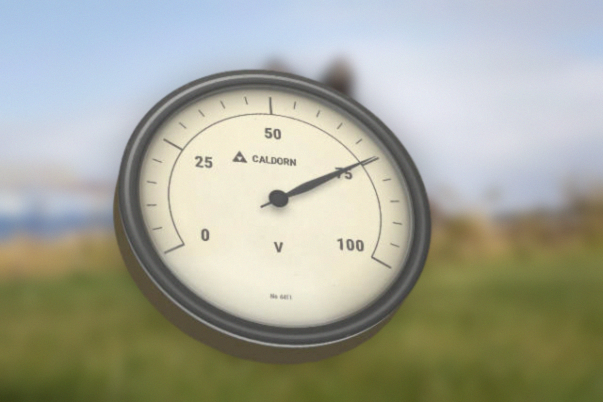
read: 75 V
